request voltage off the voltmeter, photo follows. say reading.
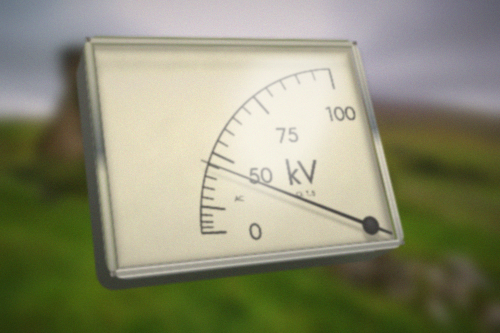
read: 45 kV
